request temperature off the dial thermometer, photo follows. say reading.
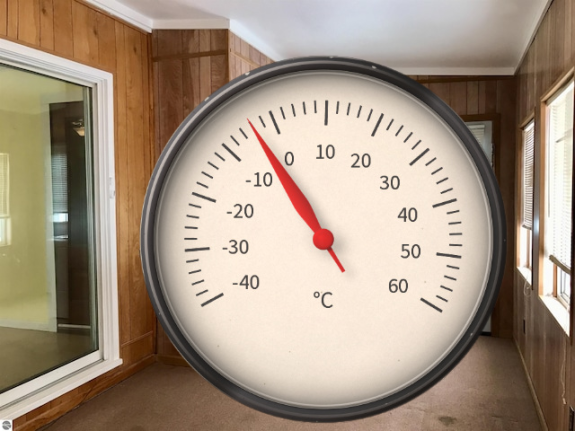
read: -4 °C
